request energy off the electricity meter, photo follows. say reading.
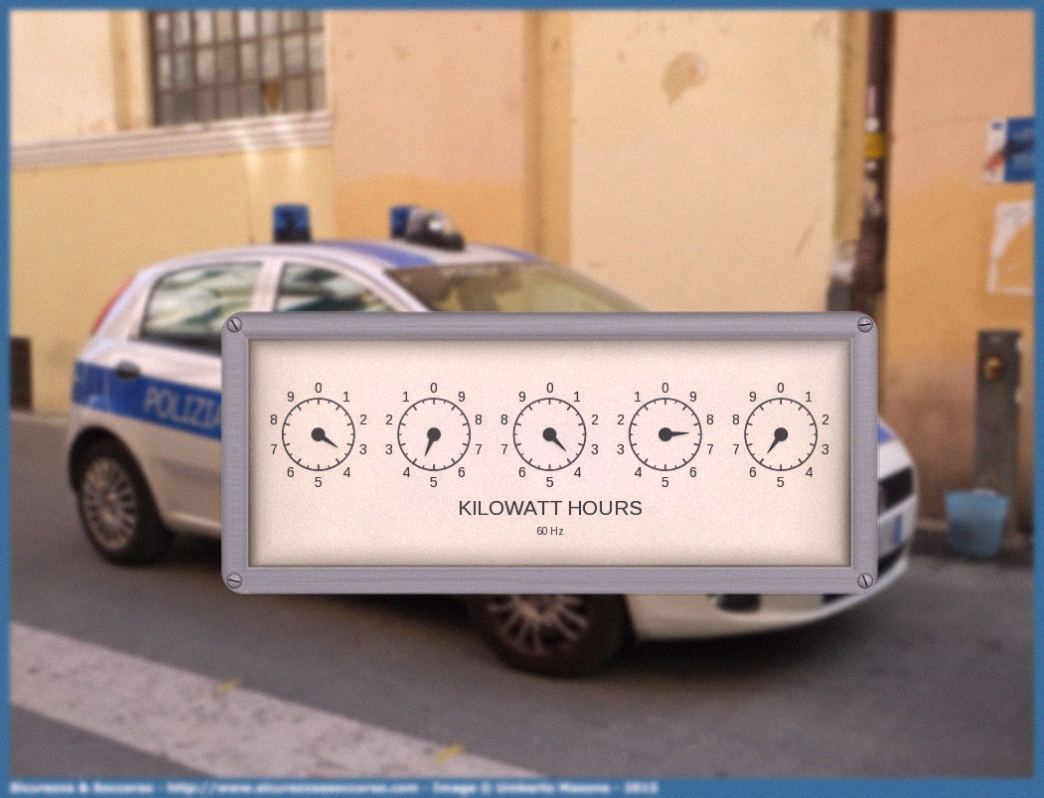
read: 34376 kWh
